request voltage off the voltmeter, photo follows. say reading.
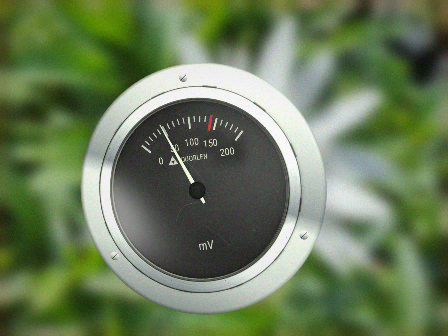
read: 50 mV
